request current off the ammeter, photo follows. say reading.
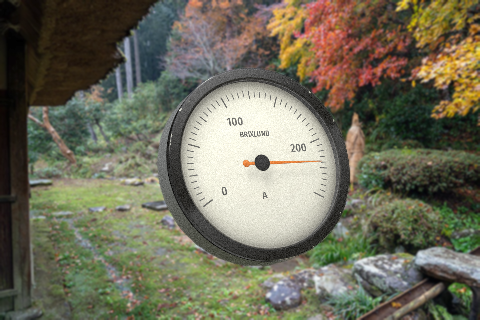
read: 220 A
